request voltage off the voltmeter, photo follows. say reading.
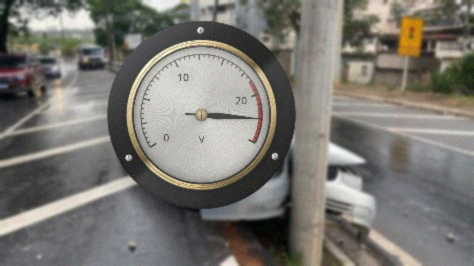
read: 22.5 V
